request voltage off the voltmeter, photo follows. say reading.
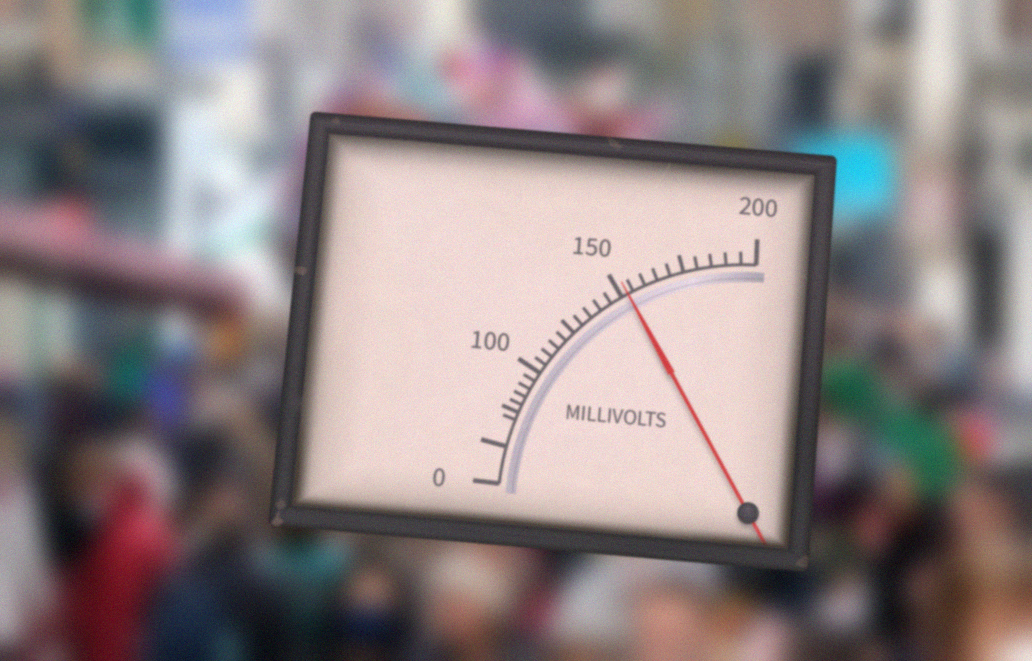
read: 152.5 mV
